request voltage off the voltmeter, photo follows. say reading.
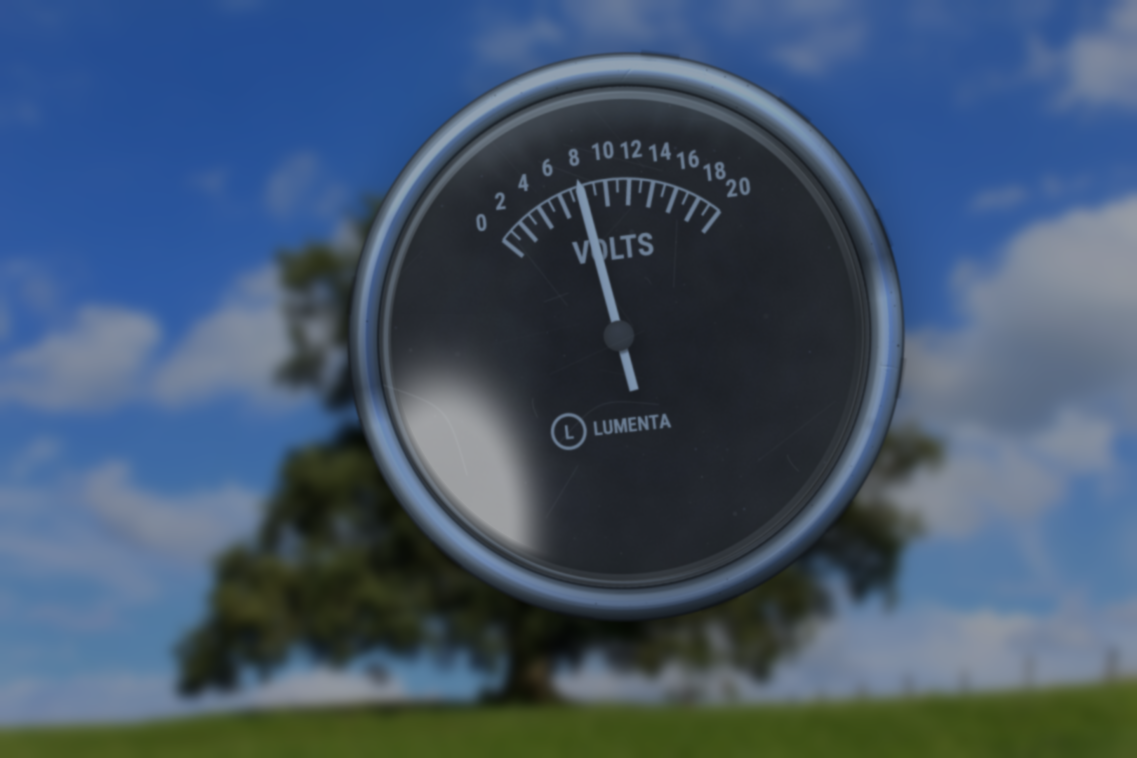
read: 8 V
